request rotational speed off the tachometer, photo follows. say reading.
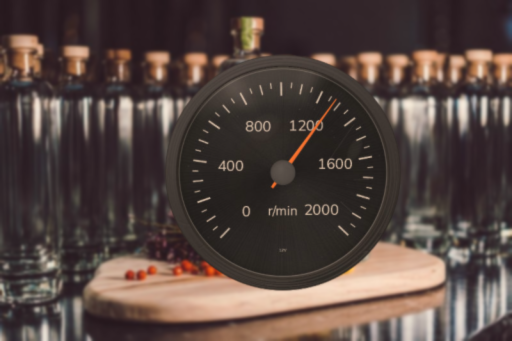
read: 1275 rpm
